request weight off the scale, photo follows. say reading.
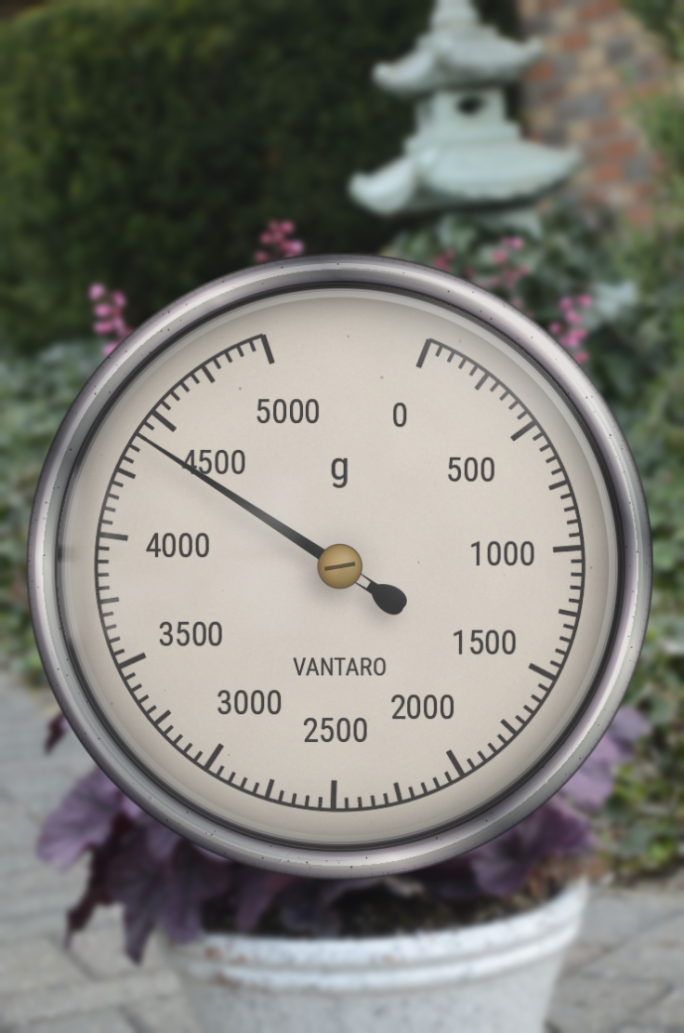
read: 4400 g
